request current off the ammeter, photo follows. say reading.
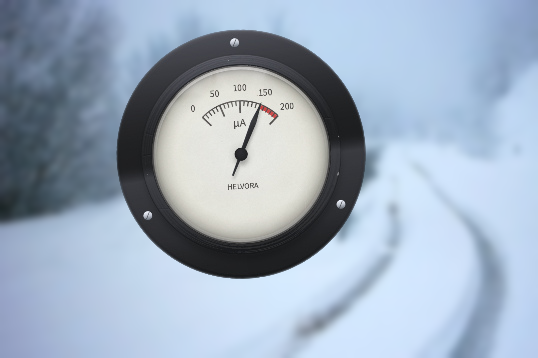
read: 150 µA
